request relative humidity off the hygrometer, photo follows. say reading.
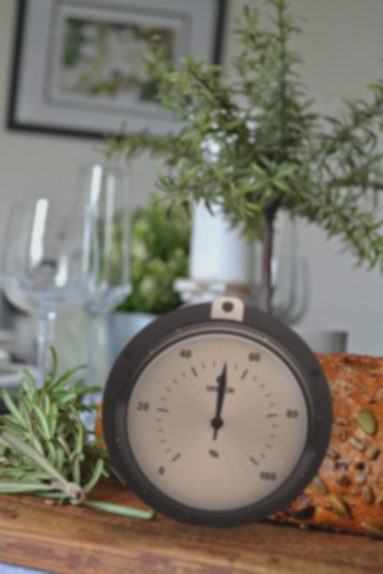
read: 52 %
